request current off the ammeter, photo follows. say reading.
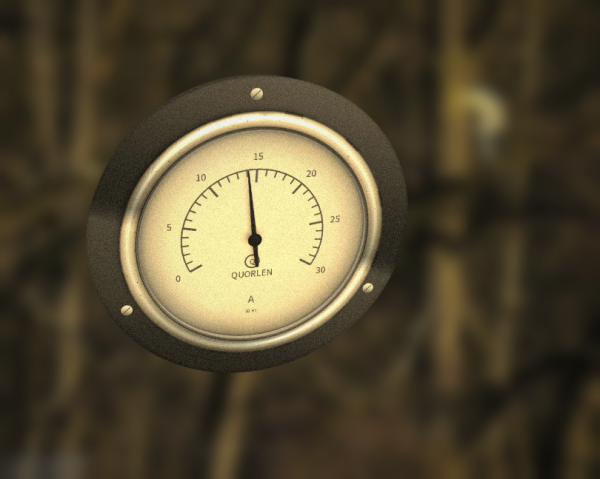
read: 14 A
